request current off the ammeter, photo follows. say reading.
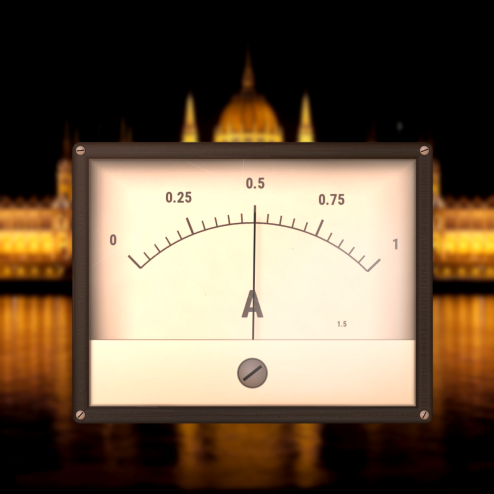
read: 0.5 A
